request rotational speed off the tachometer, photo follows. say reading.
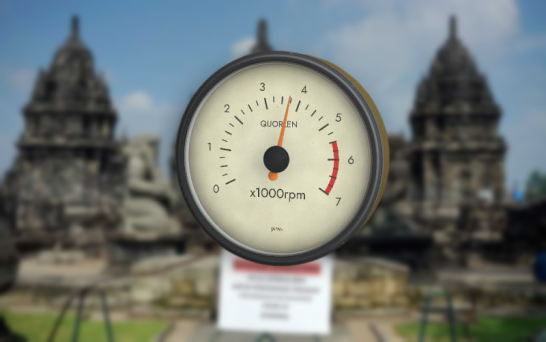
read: 3750 rpm
